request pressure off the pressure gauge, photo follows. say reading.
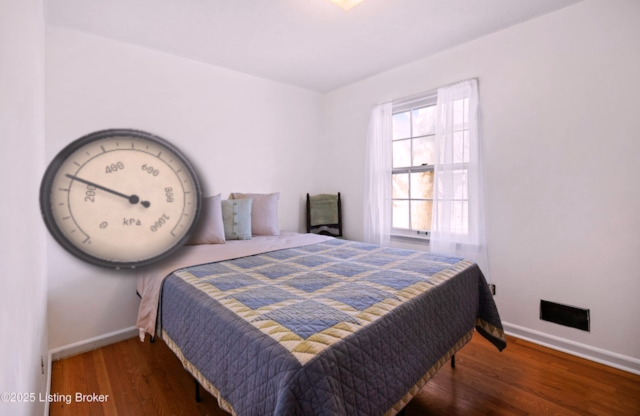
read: 250 kPa
